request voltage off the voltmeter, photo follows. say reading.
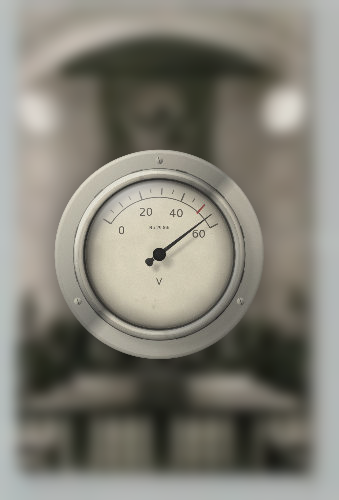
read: 55 V
